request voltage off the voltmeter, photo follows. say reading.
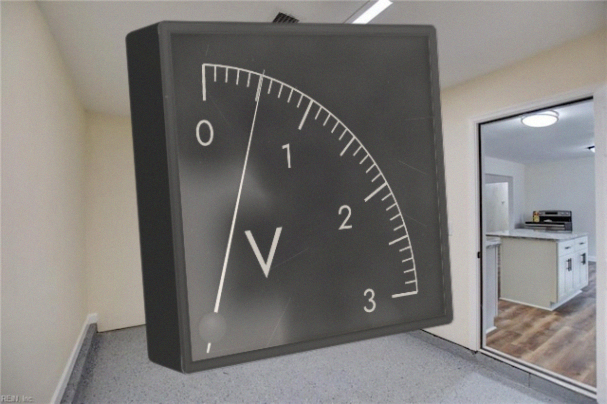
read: 0.5 V
